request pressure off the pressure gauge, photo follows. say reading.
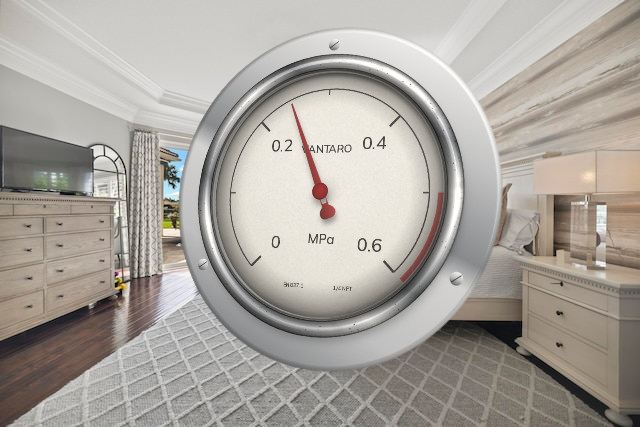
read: 0.25 MPa
